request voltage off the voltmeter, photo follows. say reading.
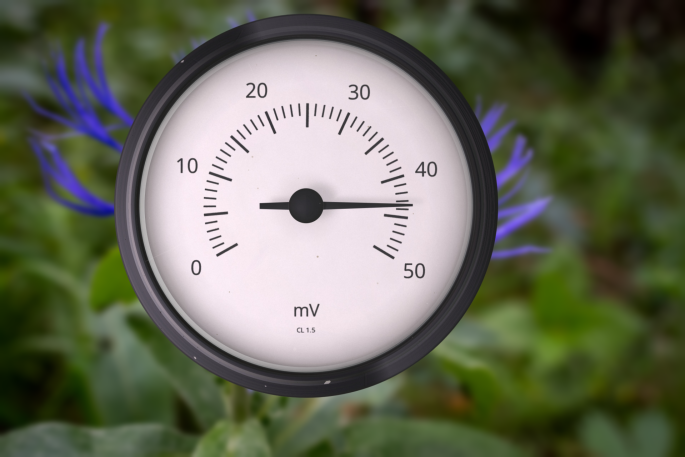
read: 43.5 mV
